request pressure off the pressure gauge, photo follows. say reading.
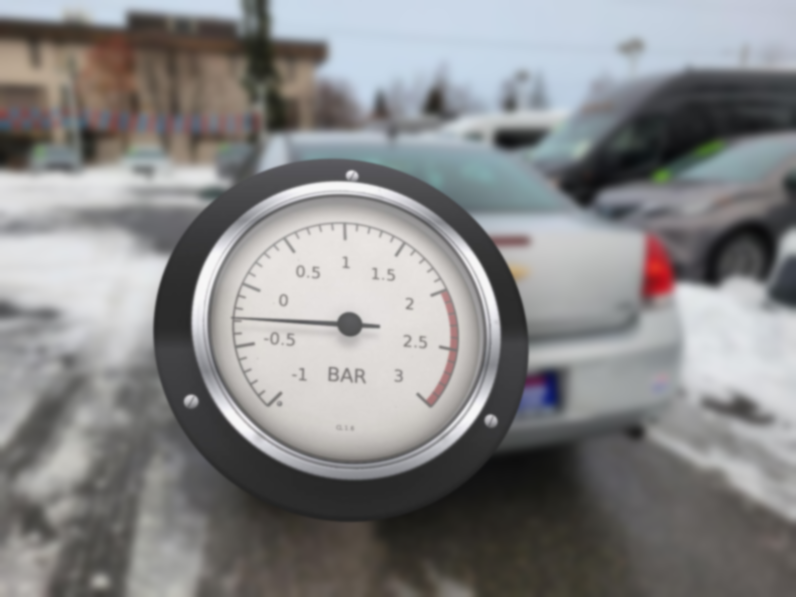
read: -0.3 bar
